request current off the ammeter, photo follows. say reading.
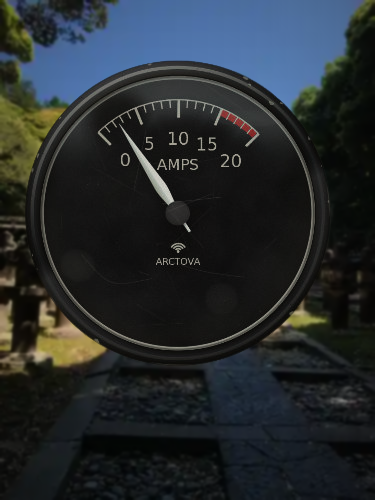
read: 2.5 A
